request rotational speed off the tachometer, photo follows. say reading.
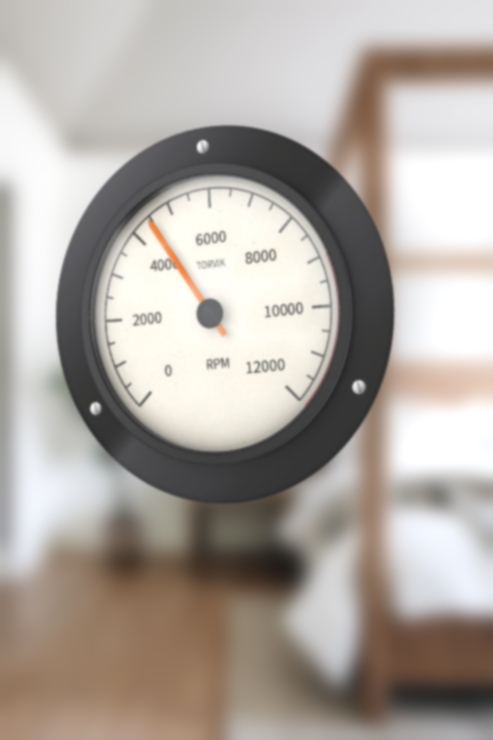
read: 4500 rpm
